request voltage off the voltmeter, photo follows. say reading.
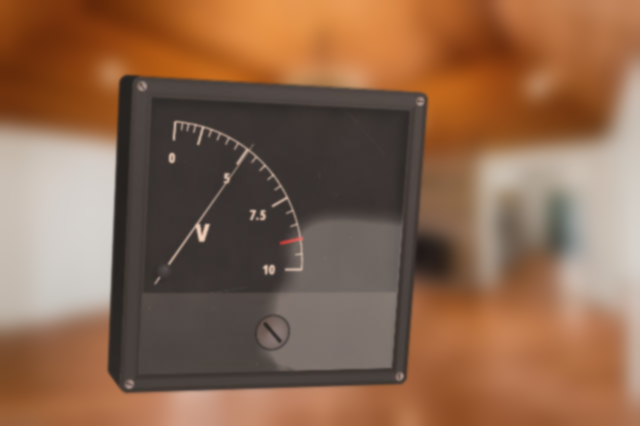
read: 5 V
